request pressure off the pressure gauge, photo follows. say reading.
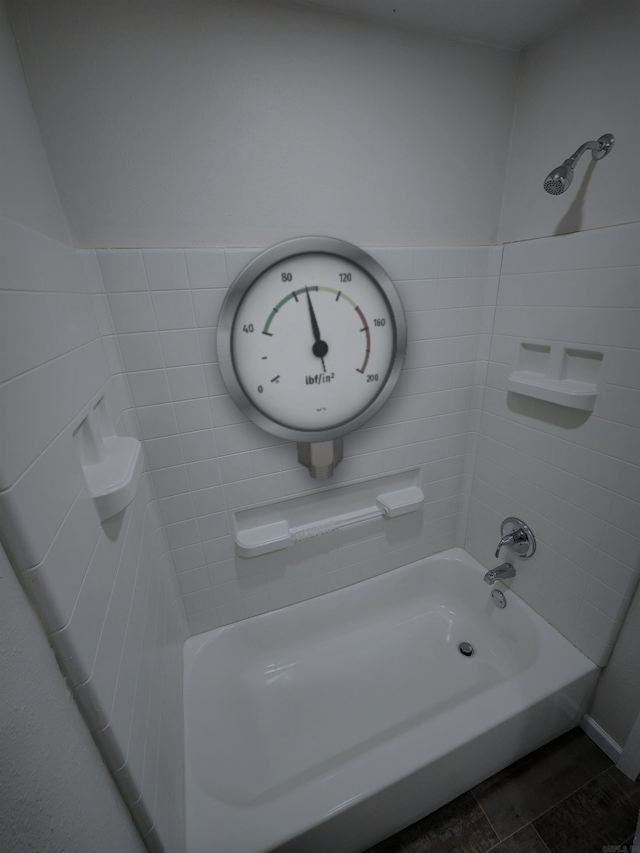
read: 90 psi
